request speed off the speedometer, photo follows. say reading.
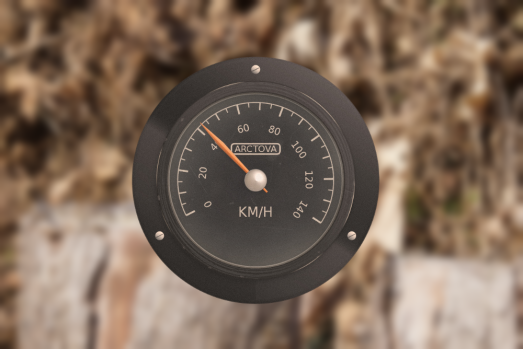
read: 42.5 km/h
